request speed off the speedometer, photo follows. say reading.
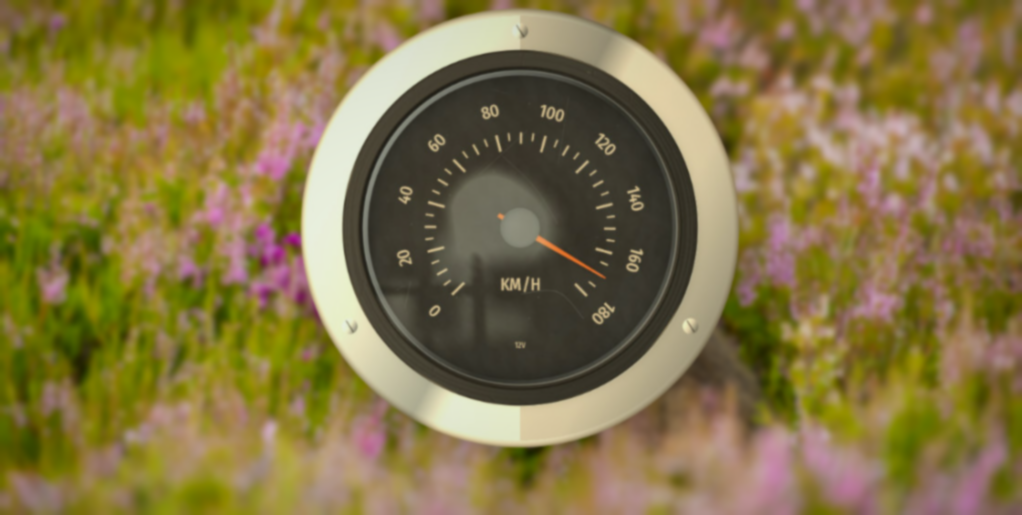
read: 170 km/h
